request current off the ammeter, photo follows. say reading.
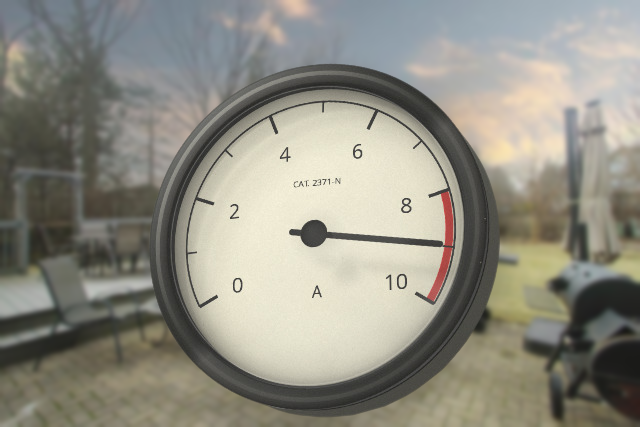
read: 9 A
